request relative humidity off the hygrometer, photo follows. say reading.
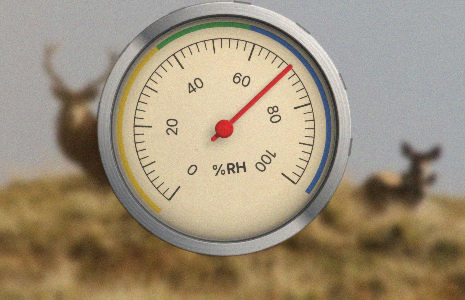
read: 70 %
